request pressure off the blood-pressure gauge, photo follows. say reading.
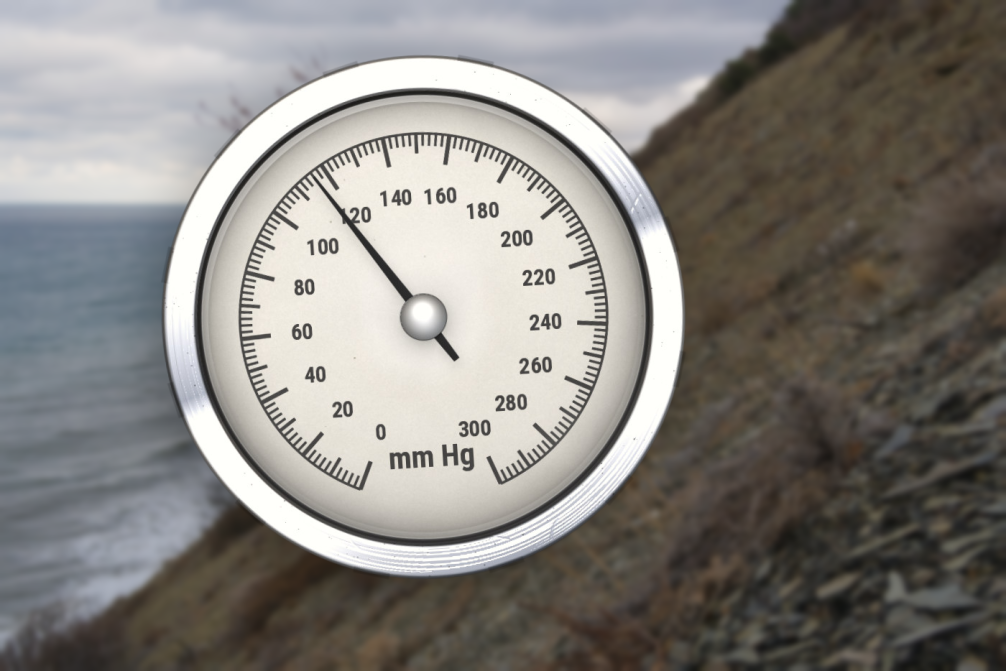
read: 116 mmHg
